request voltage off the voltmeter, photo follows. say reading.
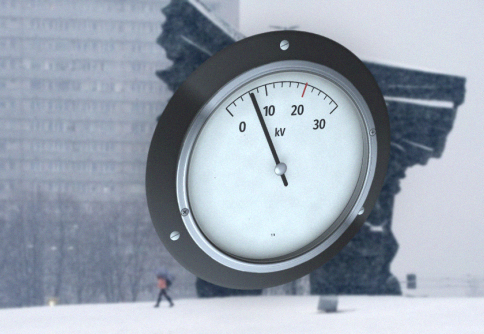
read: 6 kV
